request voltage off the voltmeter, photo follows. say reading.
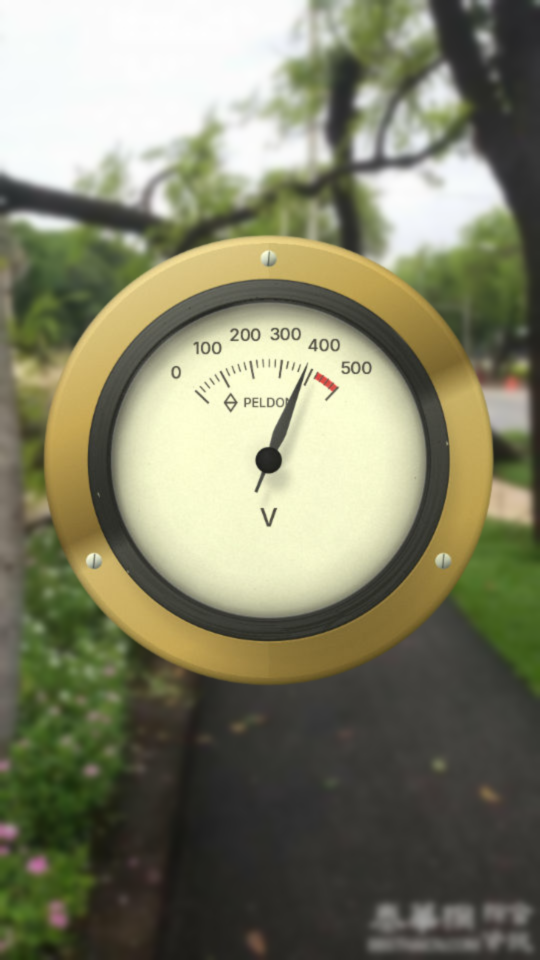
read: 380 V
